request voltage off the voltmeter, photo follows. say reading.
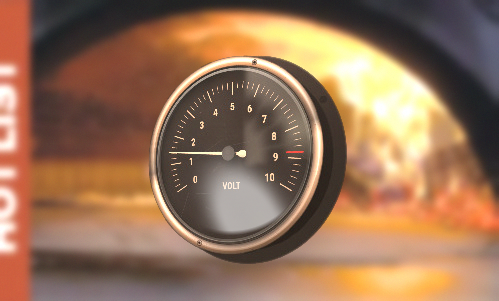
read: 1.4 V
